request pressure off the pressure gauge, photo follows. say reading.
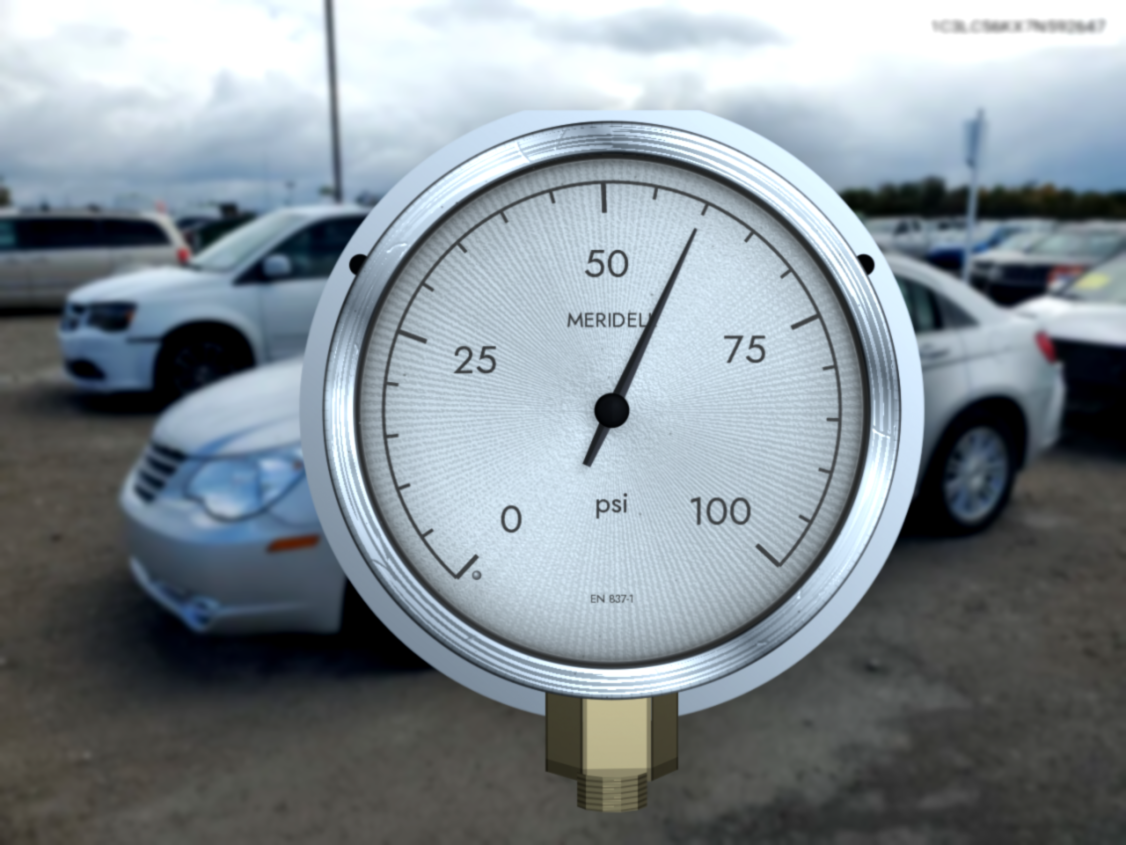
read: 60 psi
